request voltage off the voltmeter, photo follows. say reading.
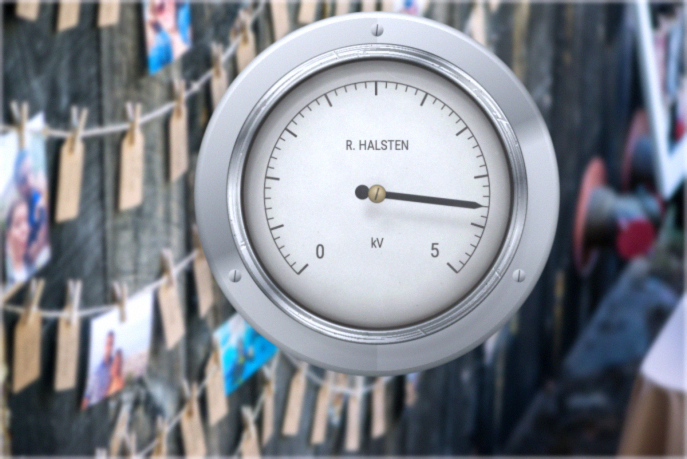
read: 4.3 kV
